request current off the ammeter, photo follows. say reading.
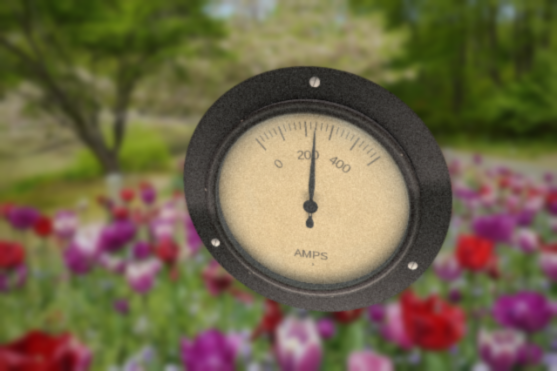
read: 240 A
